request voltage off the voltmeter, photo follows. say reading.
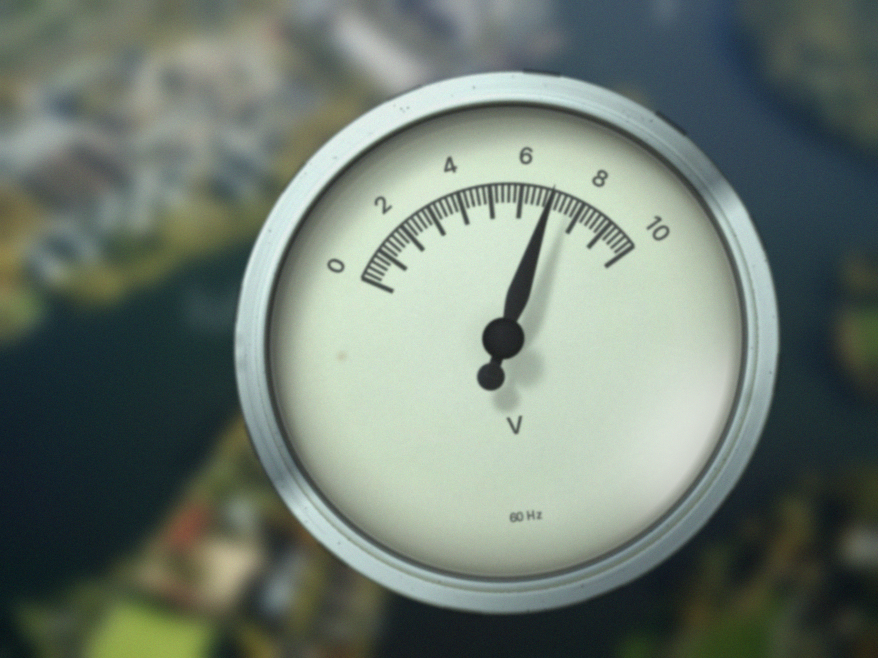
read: 7 V
